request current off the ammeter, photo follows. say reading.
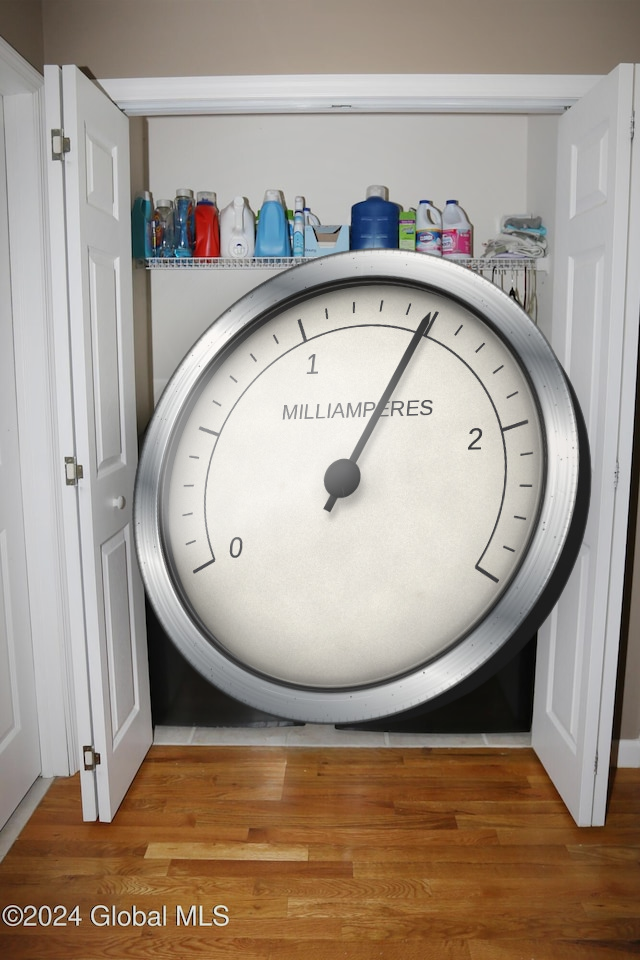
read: 1.5 mA
